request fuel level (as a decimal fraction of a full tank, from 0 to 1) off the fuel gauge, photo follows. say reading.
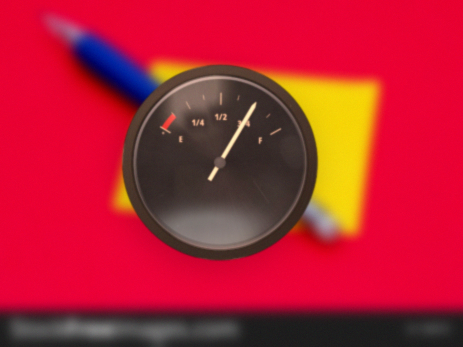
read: 0.75
